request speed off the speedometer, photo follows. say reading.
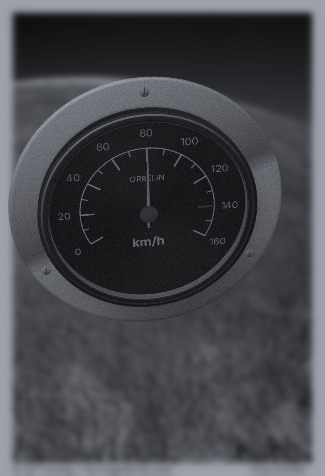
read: 80 km/h
